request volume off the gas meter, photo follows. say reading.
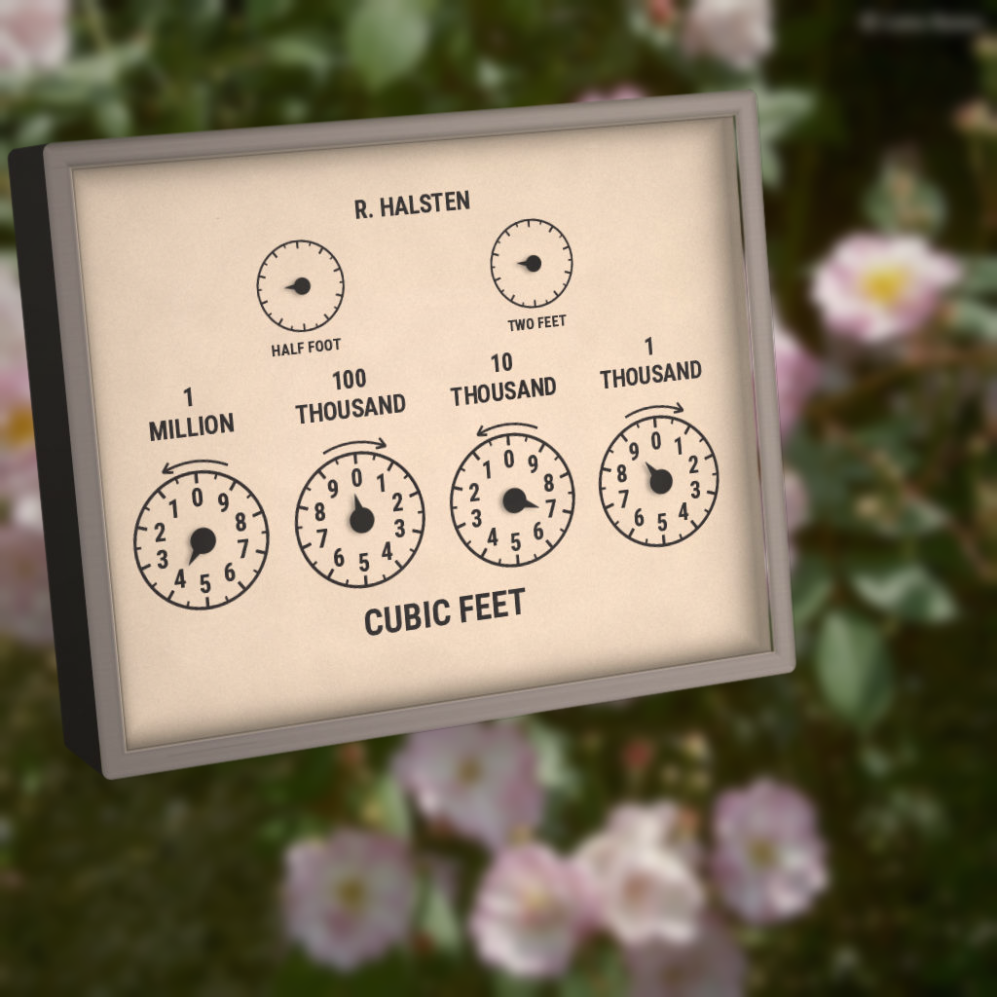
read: 396900 ft³
